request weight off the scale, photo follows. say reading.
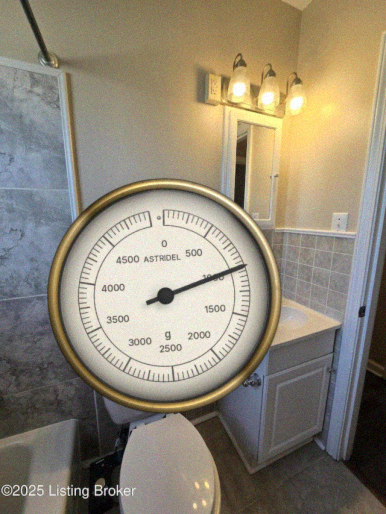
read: 1000 g
